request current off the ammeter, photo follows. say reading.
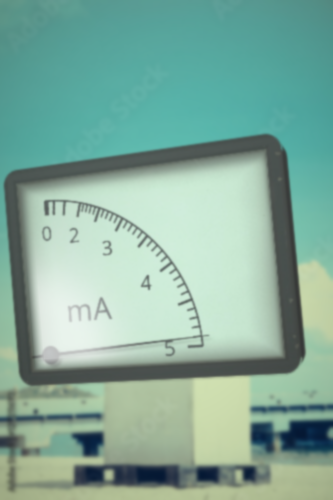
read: 4.9 mA
